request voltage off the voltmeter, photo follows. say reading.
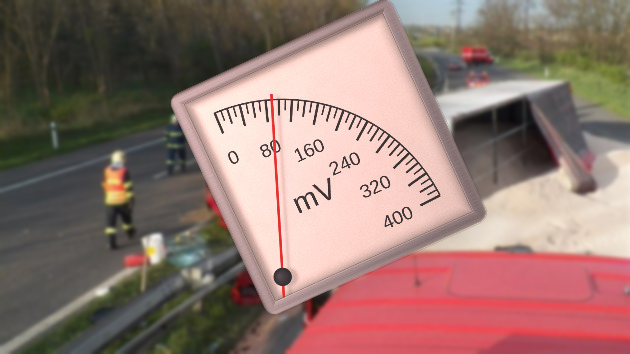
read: 90 mV
